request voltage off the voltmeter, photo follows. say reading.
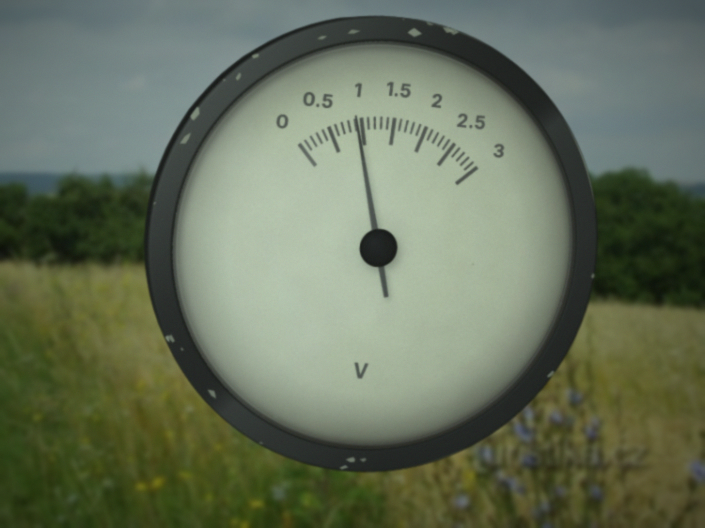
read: 0.9 V
